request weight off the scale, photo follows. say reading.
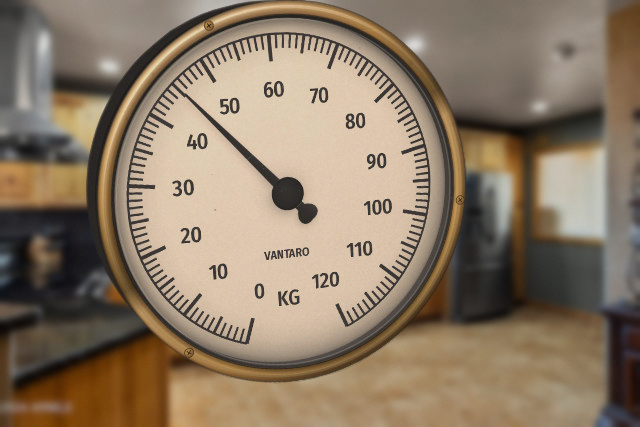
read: 45 kg
